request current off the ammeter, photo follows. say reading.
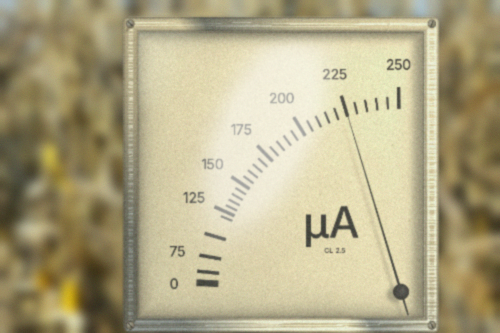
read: 225 µA
